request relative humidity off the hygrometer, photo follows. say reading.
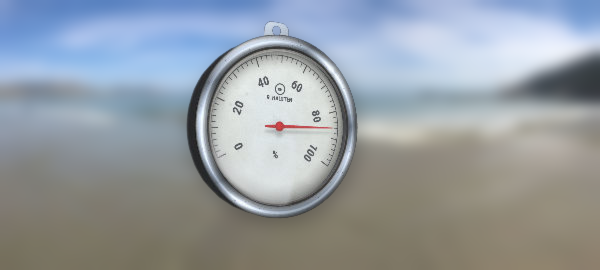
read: 86 %
